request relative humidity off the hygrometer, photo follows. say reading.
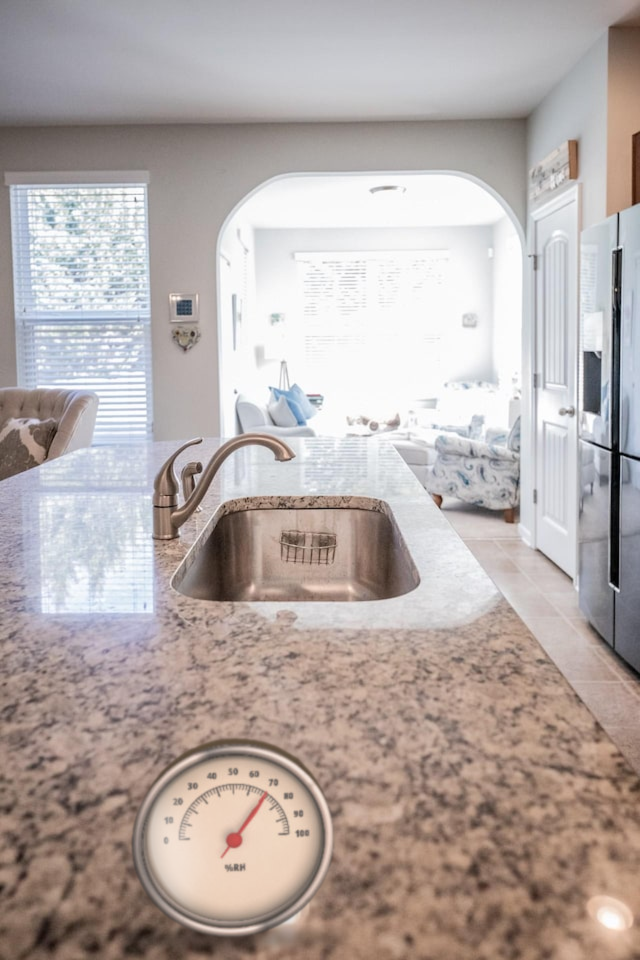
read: 70 %
